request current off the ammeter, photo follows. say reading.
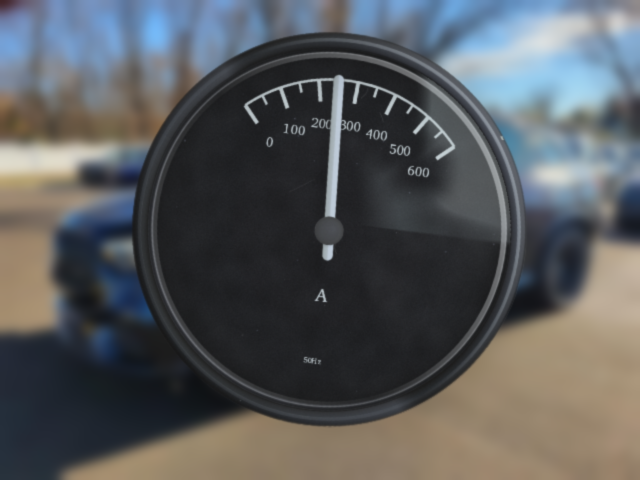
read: 250 A
